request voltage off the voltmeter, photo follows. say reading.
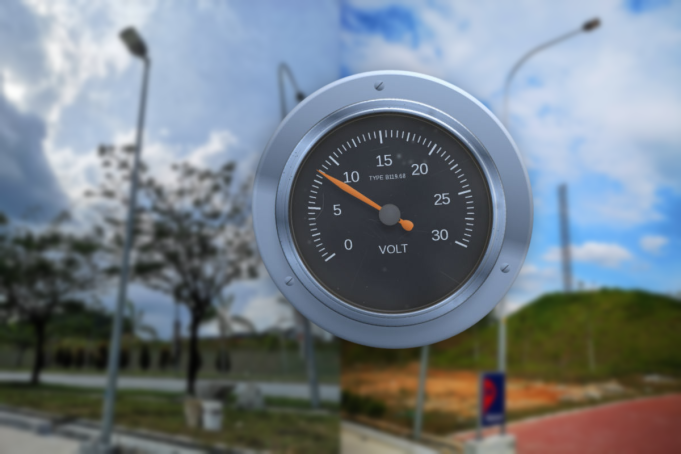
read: 8.5 V
